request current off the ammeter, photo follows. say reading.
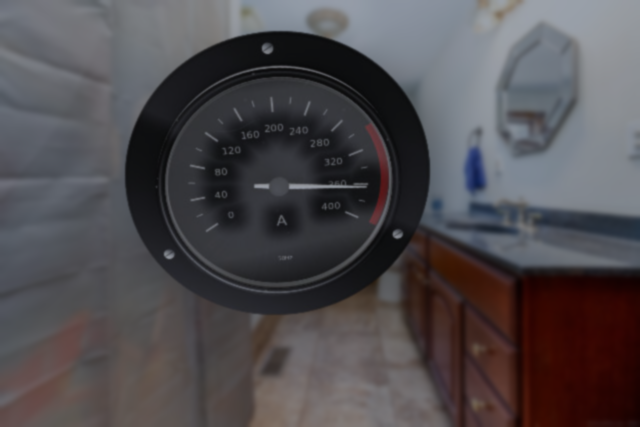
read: 360 A
